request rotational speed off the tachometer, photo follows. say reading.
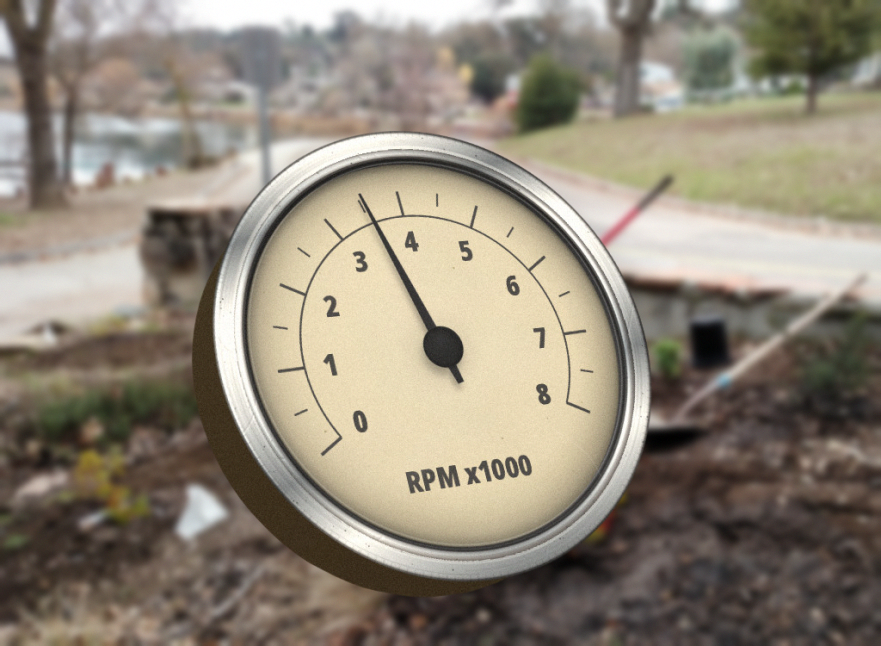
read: 3500 rpm
